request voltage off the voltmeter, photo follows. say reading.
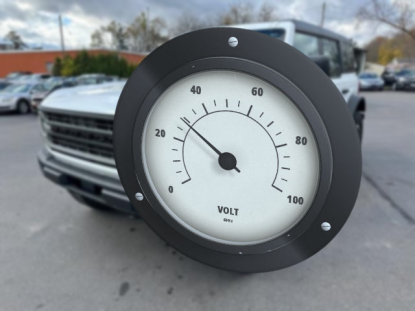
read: 30 V
